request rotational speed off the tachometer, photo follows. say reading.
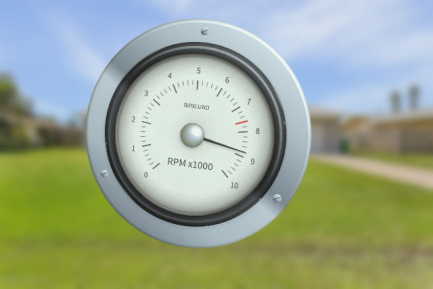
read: 8800 rpm
